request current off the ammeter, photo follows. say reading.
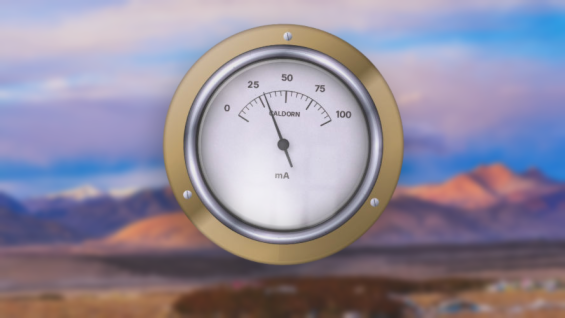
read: 30 mA
